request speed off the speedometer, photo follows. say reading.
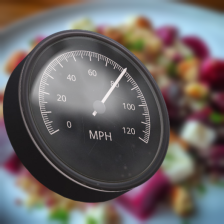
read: 80 mph
